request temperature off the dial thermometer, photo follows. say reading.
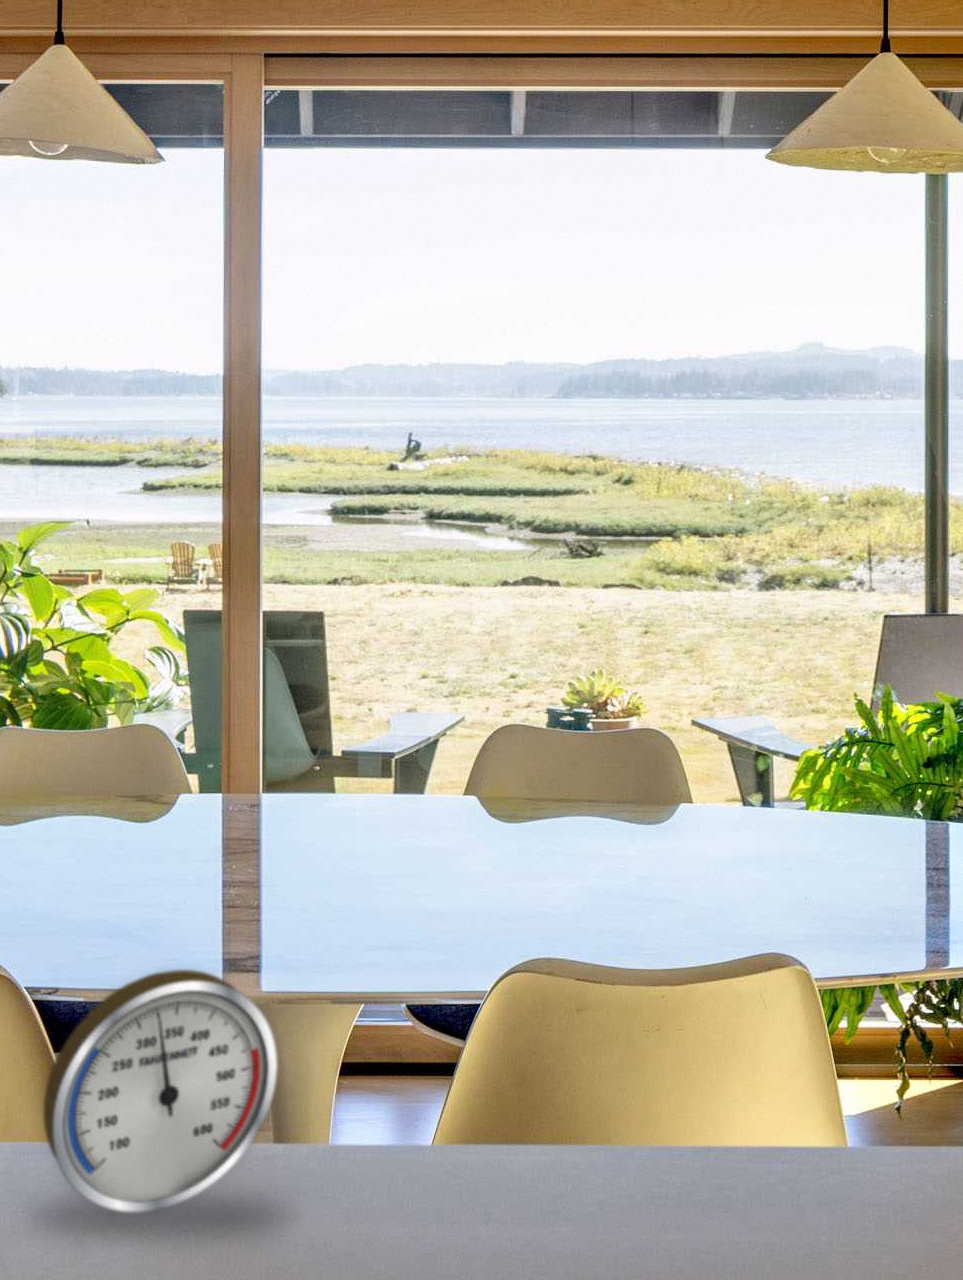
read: 325 °F
